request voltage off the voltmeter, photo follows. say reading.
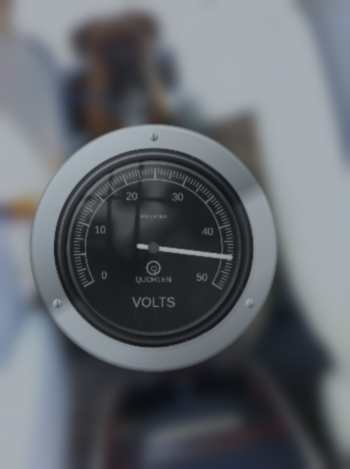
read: 45 V
